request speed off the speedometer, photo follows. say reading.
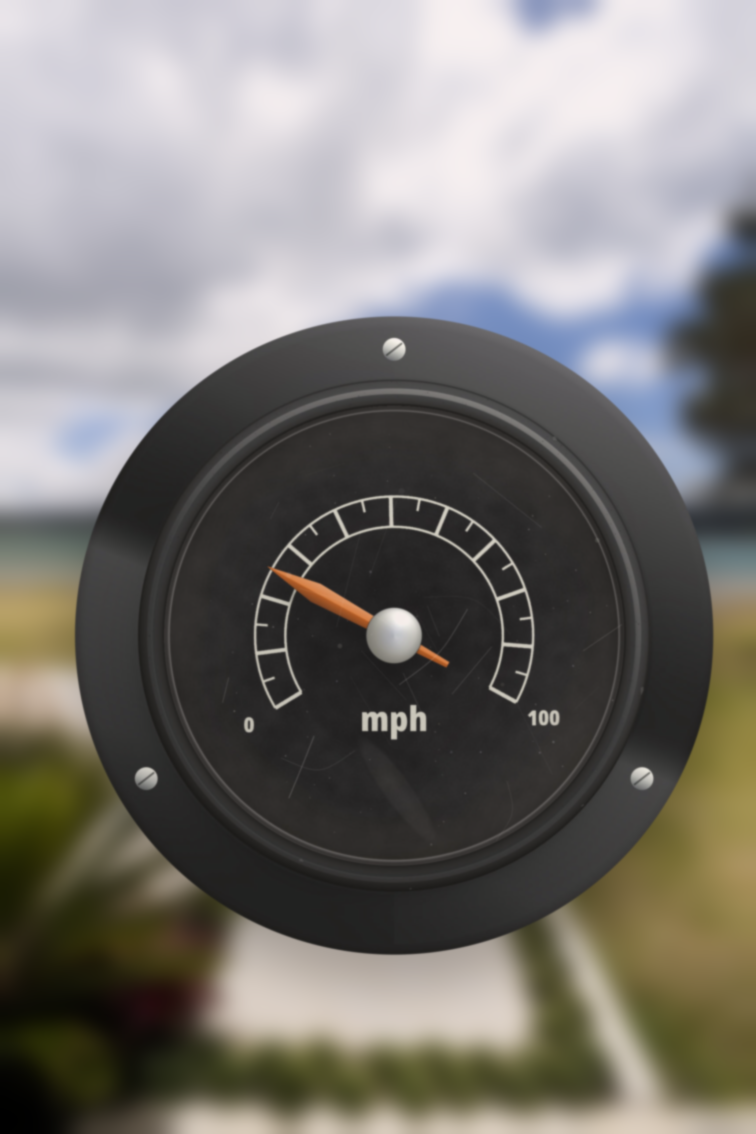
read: 25 mph
